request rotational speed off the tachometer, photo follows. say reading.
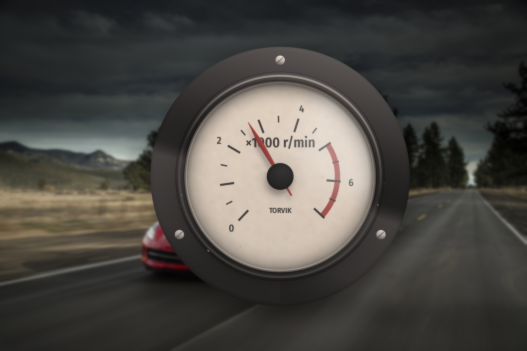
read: 2750 rpm
